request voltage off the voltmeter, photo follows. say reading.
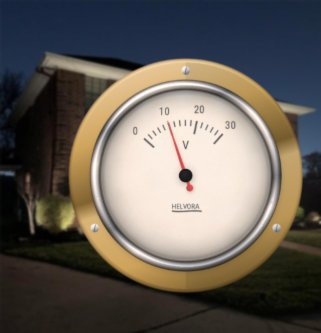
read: 10 V
